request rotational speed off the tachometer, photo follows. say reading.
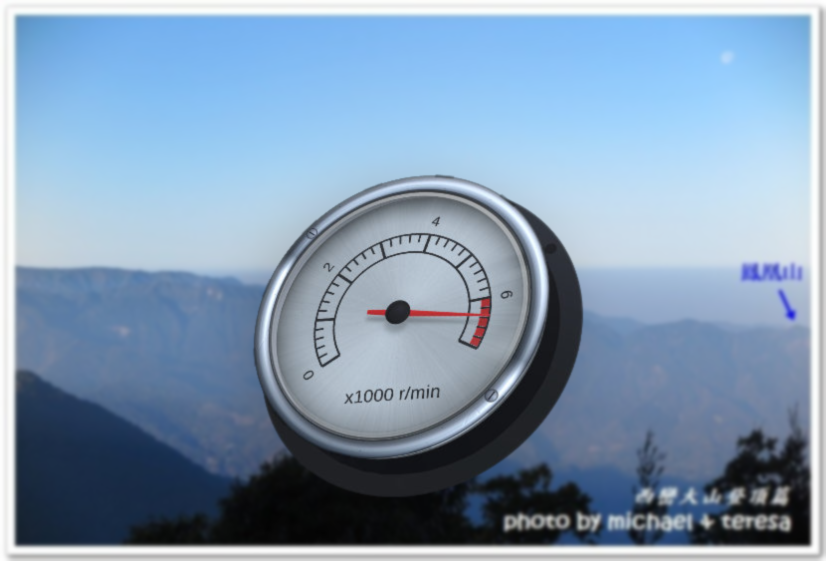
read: 6400 rpm
